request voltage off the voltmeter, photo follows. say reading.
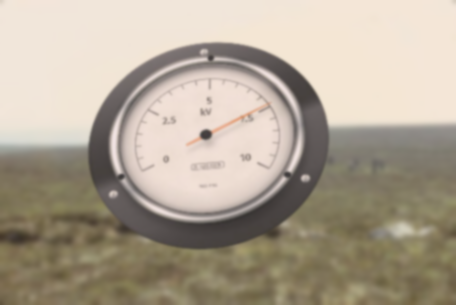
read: 7.5 kV
